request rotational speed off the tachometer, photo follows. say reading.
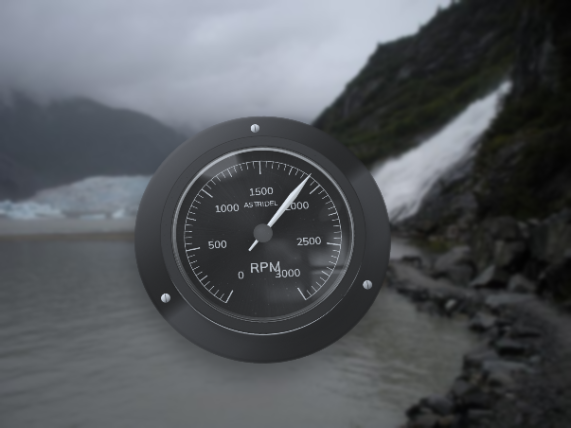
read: 1900 rpm
